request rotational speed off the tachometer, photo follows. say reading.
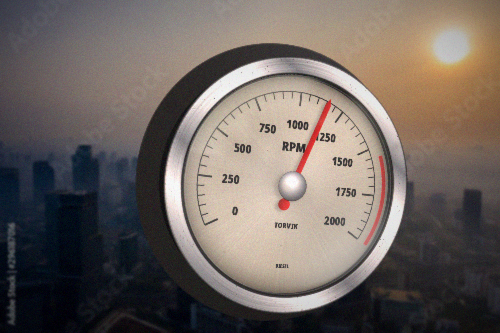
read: 1150 rpm
